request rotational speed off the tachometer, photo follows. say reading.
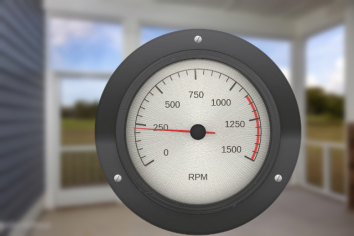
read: 225 rpm
